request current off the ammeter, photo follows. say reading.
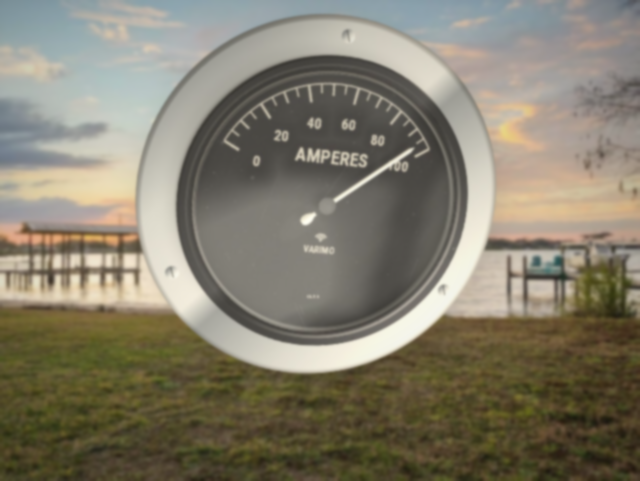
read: 95 A
